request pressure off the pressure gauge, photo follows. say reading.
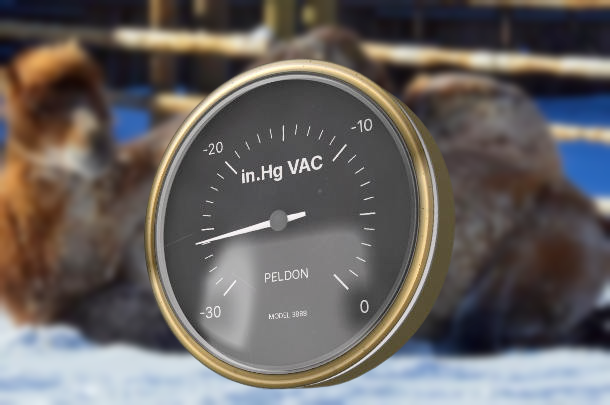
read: -26 inHg
